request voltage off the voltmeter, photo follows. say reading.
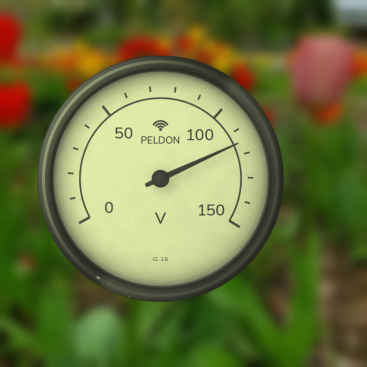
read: 115 V
